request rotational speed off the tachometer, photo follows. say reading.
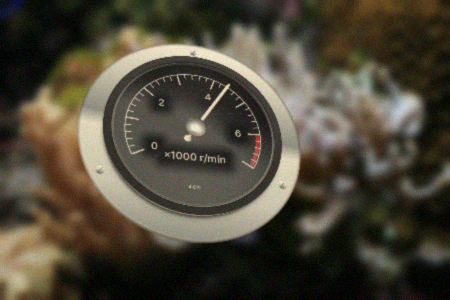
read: 4400 rpm
